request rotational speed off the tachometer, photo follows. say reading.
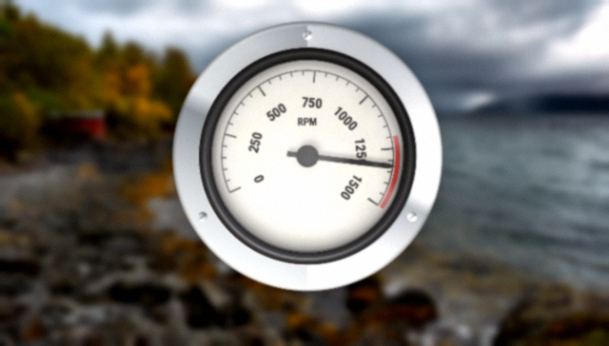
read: 1325 rpm
